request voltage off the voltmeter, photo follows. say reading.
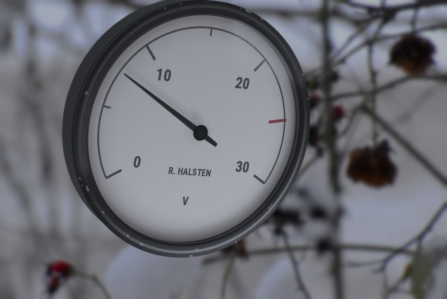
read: 7.5 V
